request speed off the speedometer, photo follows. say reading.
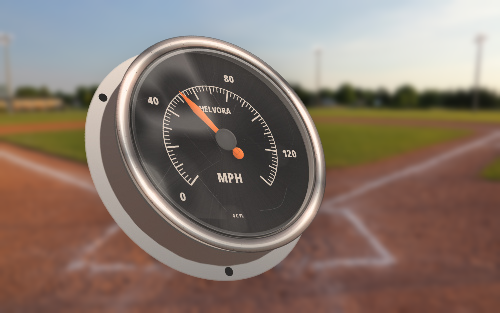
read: 50 mph
